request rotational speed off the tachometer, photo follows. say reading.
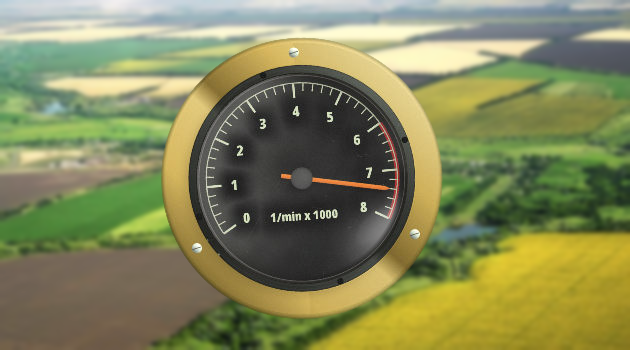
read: 7400 rpm
